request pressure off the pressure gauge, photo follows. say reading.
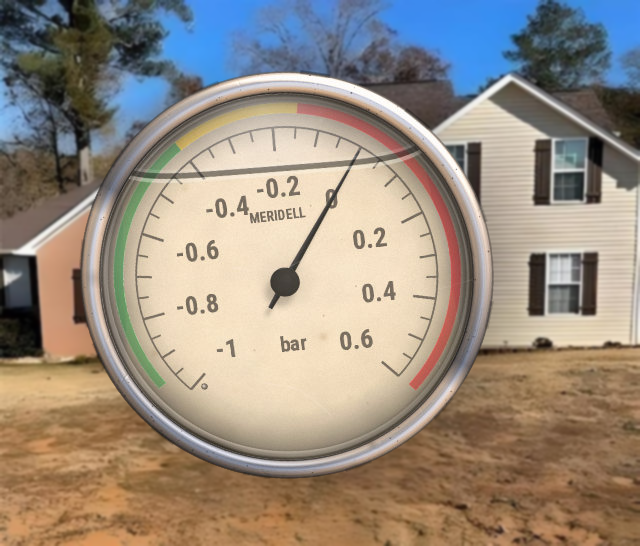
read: 0 bar
